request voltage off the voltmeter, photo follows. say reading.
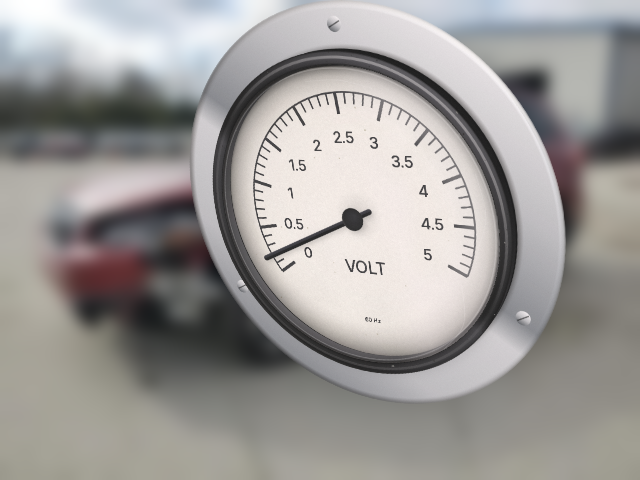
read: 0.2 V
